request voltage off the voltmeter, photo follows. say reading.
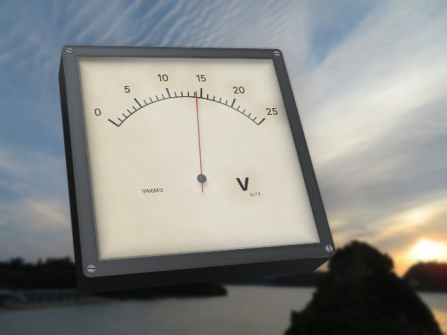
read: 14 V
